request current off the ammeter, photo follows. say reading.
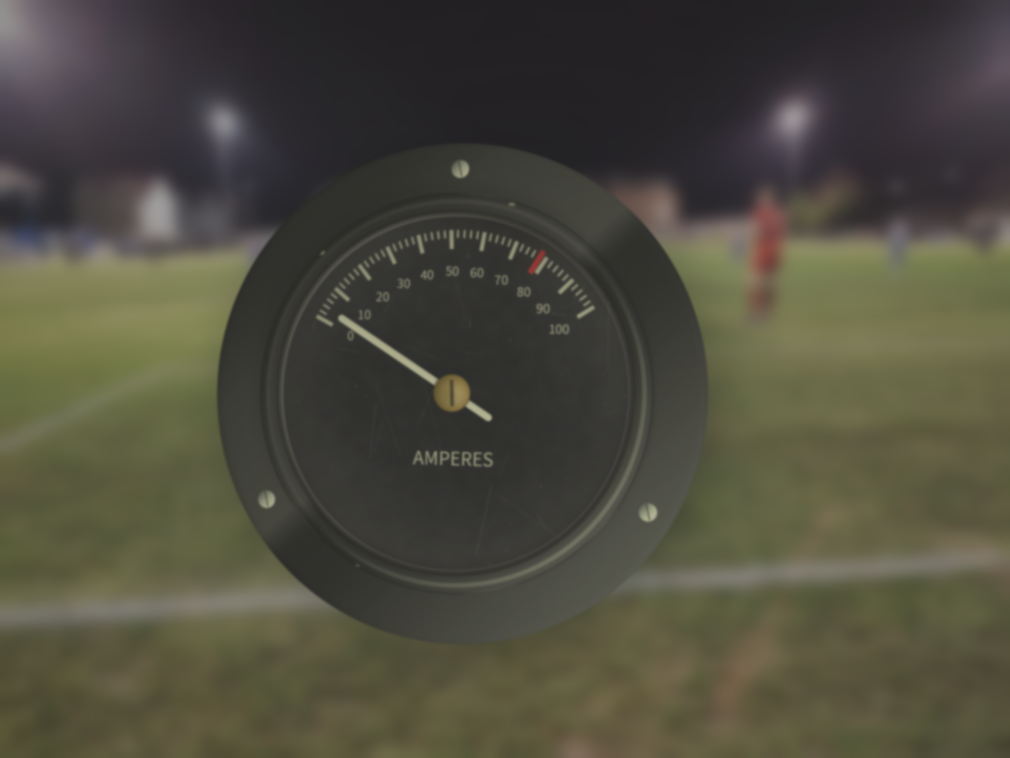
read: 4 A
